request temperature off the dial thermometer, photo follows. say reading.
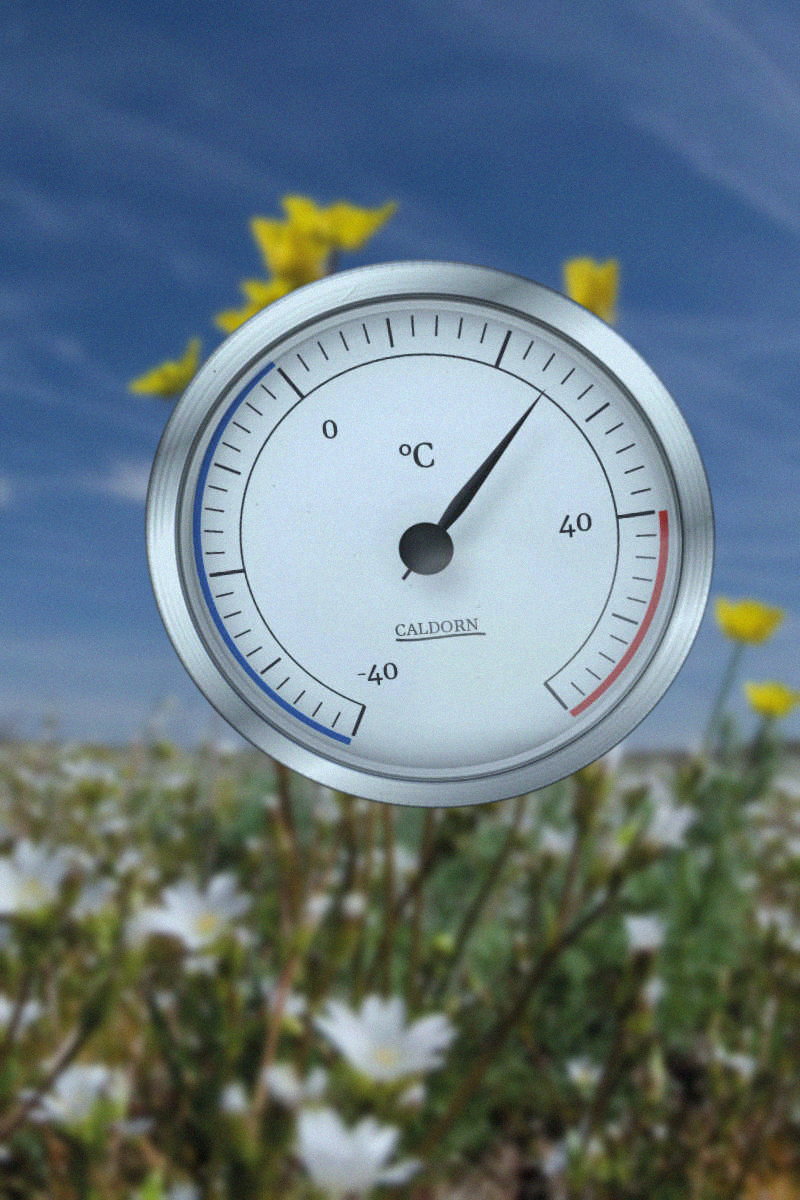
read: 25 °C
